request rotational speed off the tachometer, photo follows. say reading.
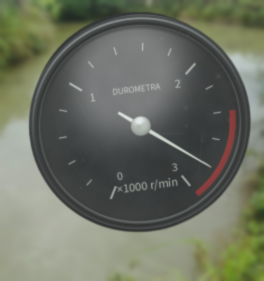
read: 2800 rpm
